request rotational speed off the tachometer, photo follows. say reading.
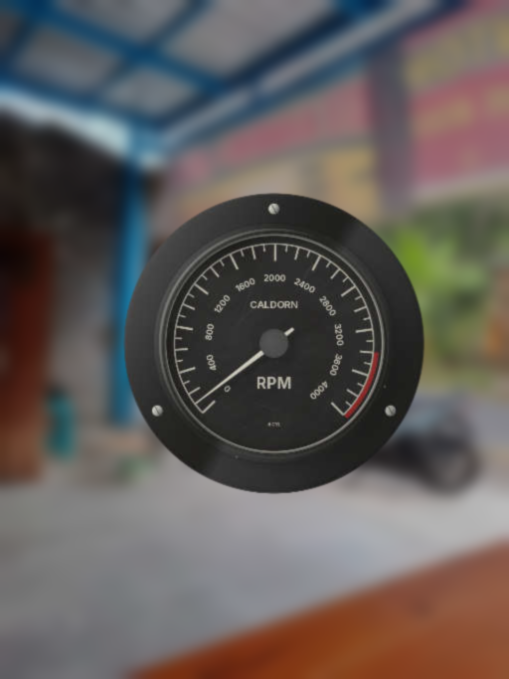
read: 100 rpm
